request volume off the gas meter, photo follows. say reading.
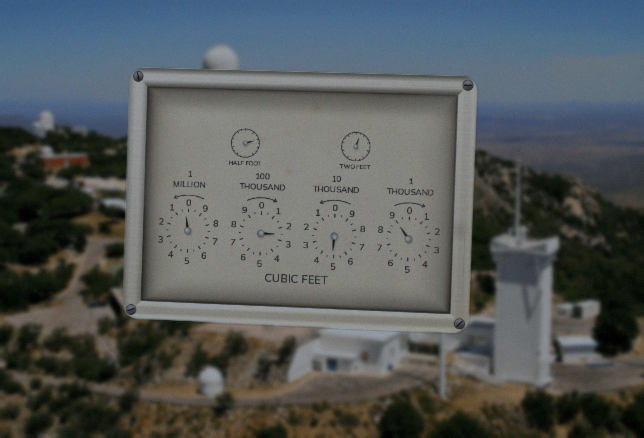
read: 24900 ft³
